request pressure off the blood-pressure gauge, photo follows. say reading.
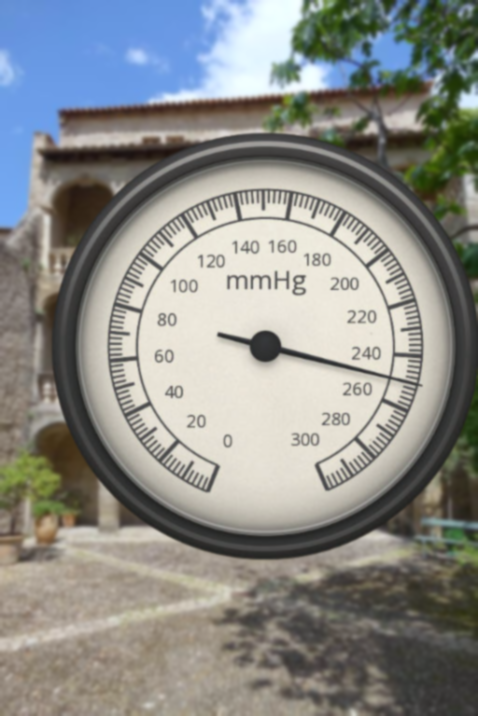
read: 250 mmHg
